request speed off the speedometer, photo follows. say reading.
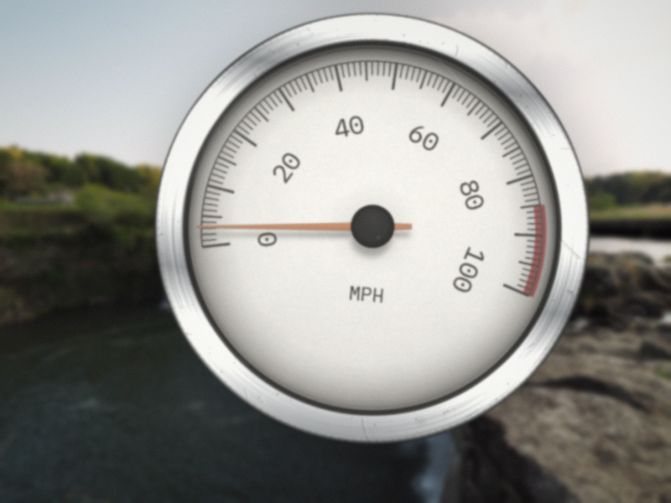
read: 3 mph
